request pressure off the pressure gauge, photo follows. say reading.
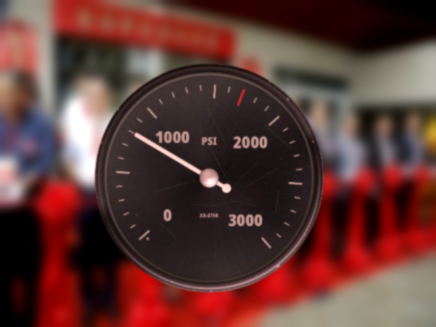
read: 800 psi
